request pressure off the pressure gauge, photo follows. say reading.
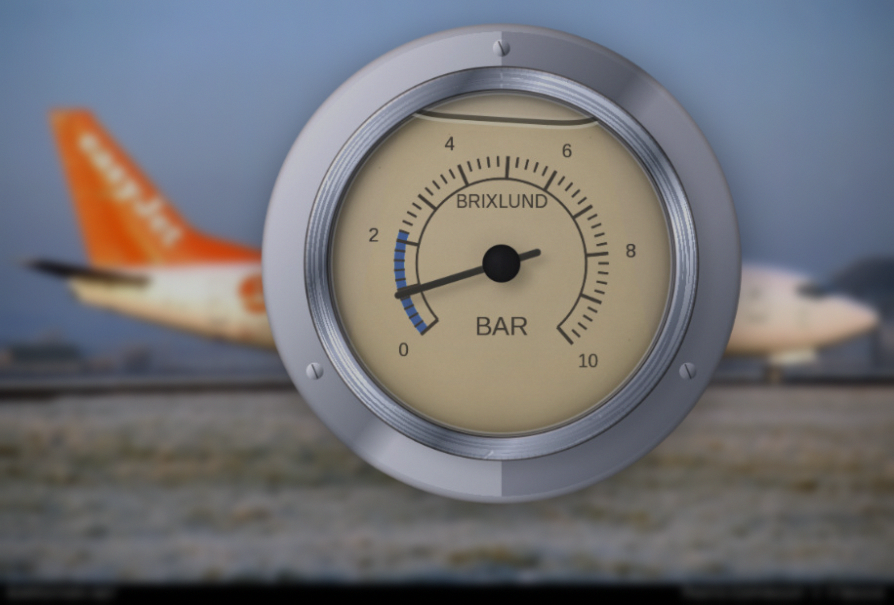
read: 0.9 bar
